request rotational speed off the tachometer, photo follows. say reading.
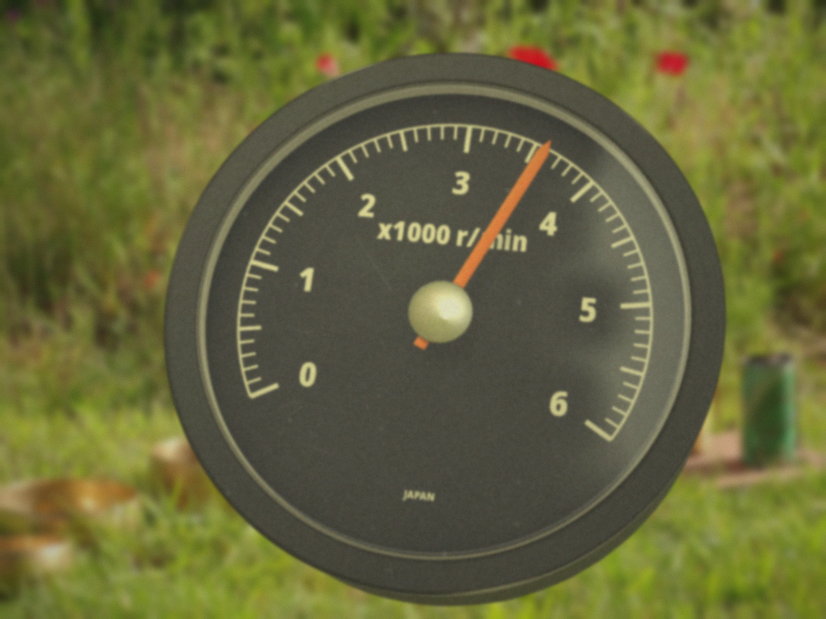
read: 3600 rpm
